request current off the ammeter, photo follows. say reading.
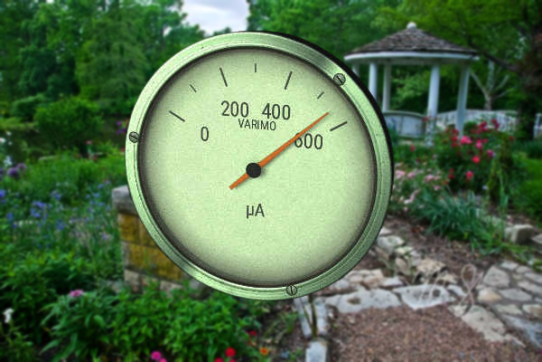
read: 550 µA
